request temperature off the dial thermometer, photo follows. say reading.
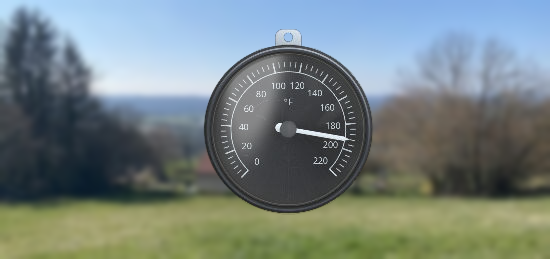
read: 192 °F
